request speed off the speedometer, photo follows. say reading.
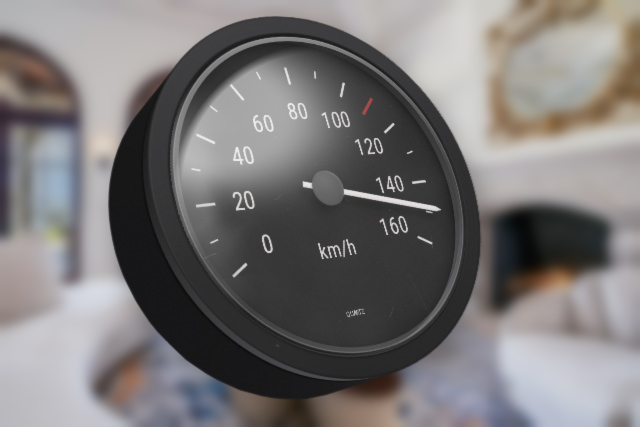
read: 150 km/h
